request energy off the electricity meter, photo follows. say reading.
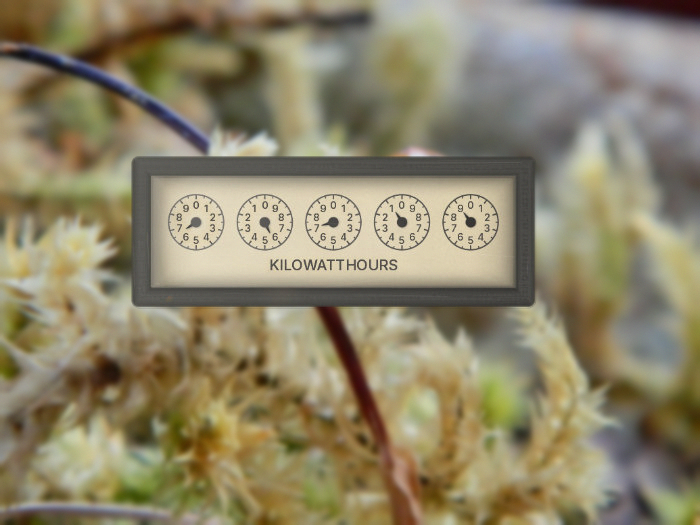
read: 65709 kWh
